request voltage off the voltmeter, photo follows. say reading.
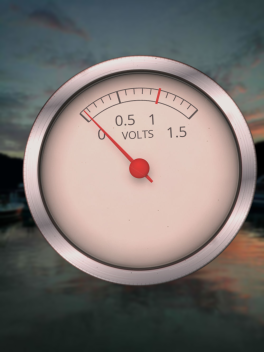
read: 0.05 V
